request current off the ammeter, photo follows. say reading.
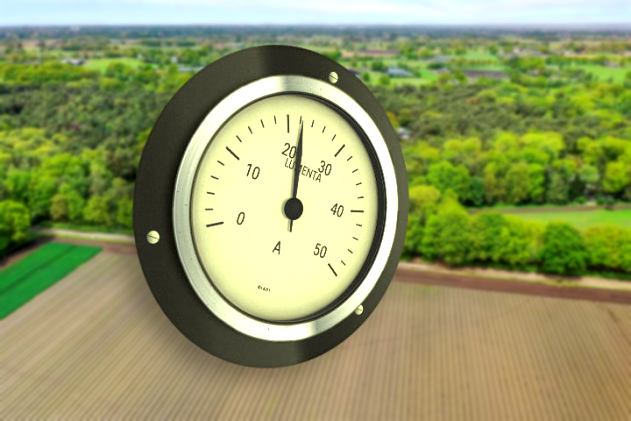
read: 22 A
